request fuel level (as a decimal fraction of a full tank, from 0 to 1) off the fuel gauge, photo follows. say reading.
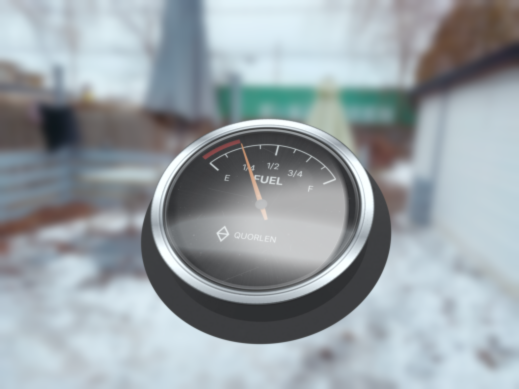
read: 0.25
